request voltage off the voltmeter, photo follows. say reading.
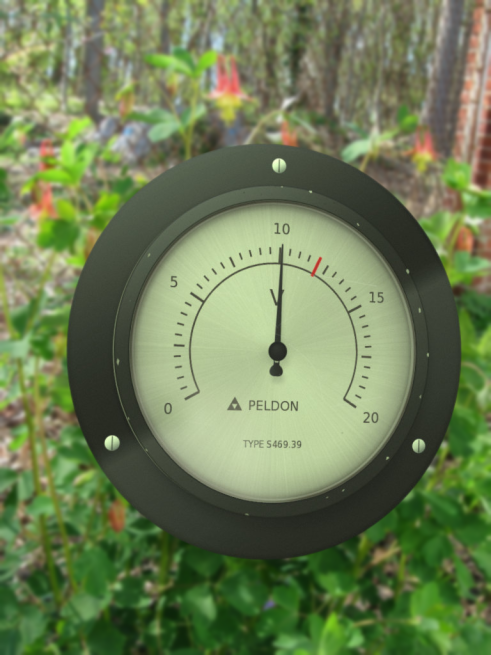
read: 10 V
